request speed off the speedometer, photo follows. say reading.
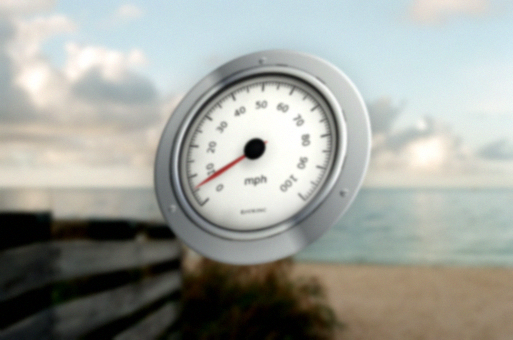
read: 5 mph
